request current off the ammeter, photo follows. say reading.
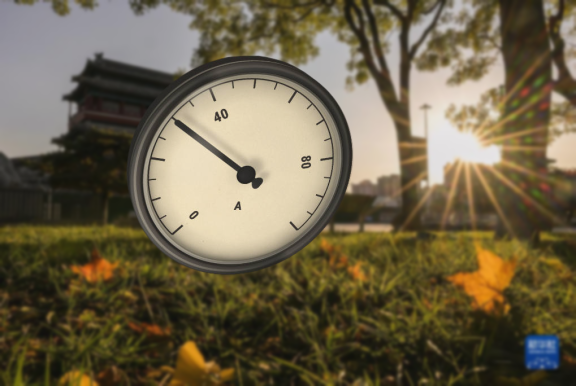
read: 30 A
